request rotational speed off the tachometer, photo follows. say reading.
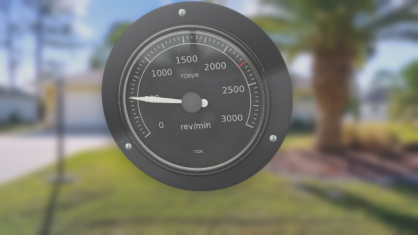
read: 500 rpm
